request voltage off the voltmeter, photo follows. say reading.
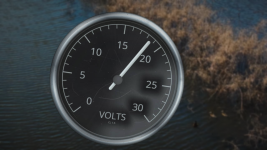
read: 18.5 V
